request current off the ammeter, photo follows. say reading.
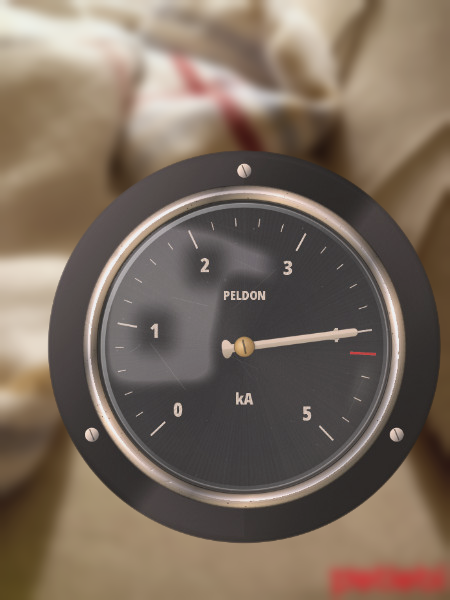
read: 4 kA
